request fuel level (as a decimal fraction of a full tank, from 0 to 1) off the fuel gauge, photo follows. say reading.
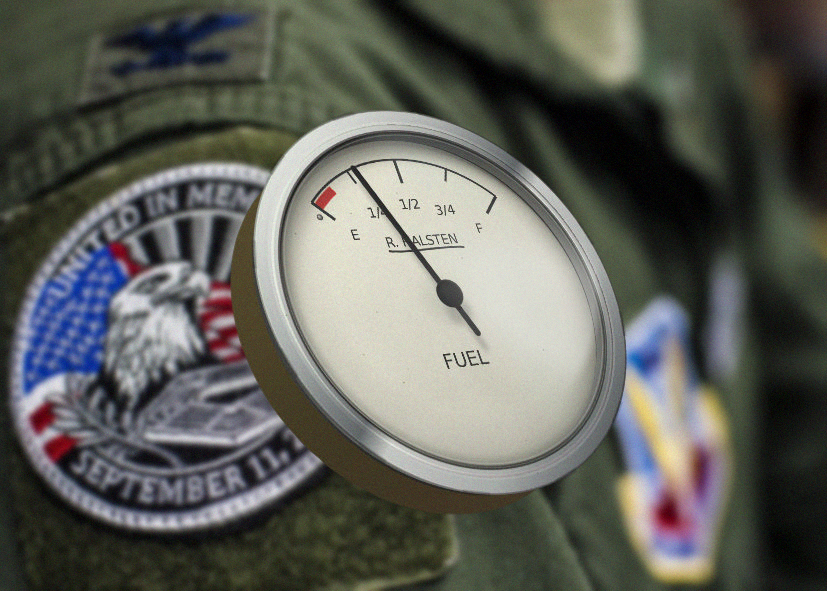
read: 0.25
